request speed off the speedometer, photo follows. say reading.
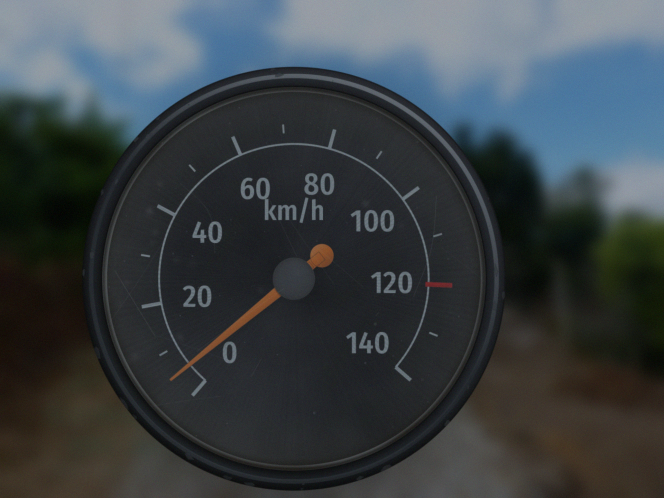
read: 5 km/h
